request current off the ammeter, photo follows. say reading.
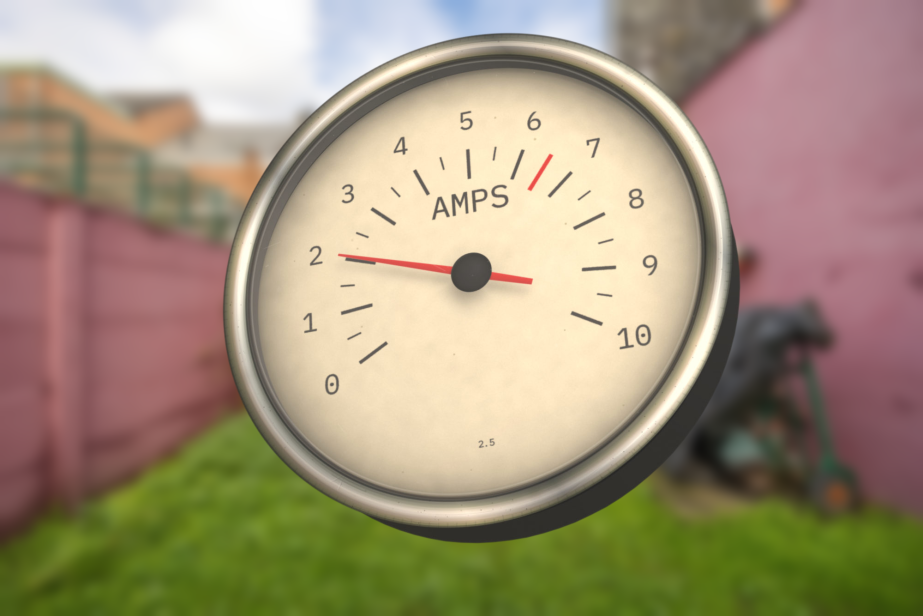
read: 2 A
